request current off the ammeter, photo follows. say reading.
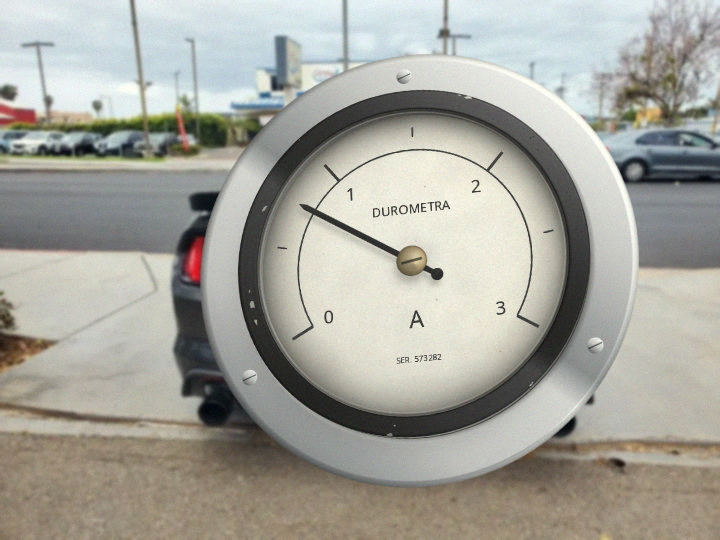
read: 0.75 A
